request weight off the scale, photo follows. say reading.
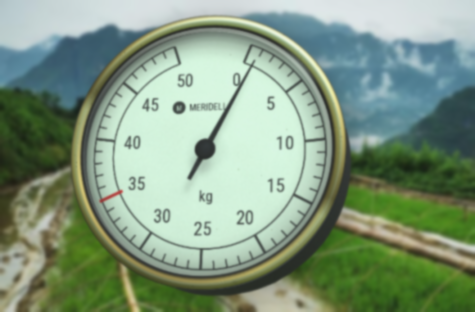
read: 1 kg
